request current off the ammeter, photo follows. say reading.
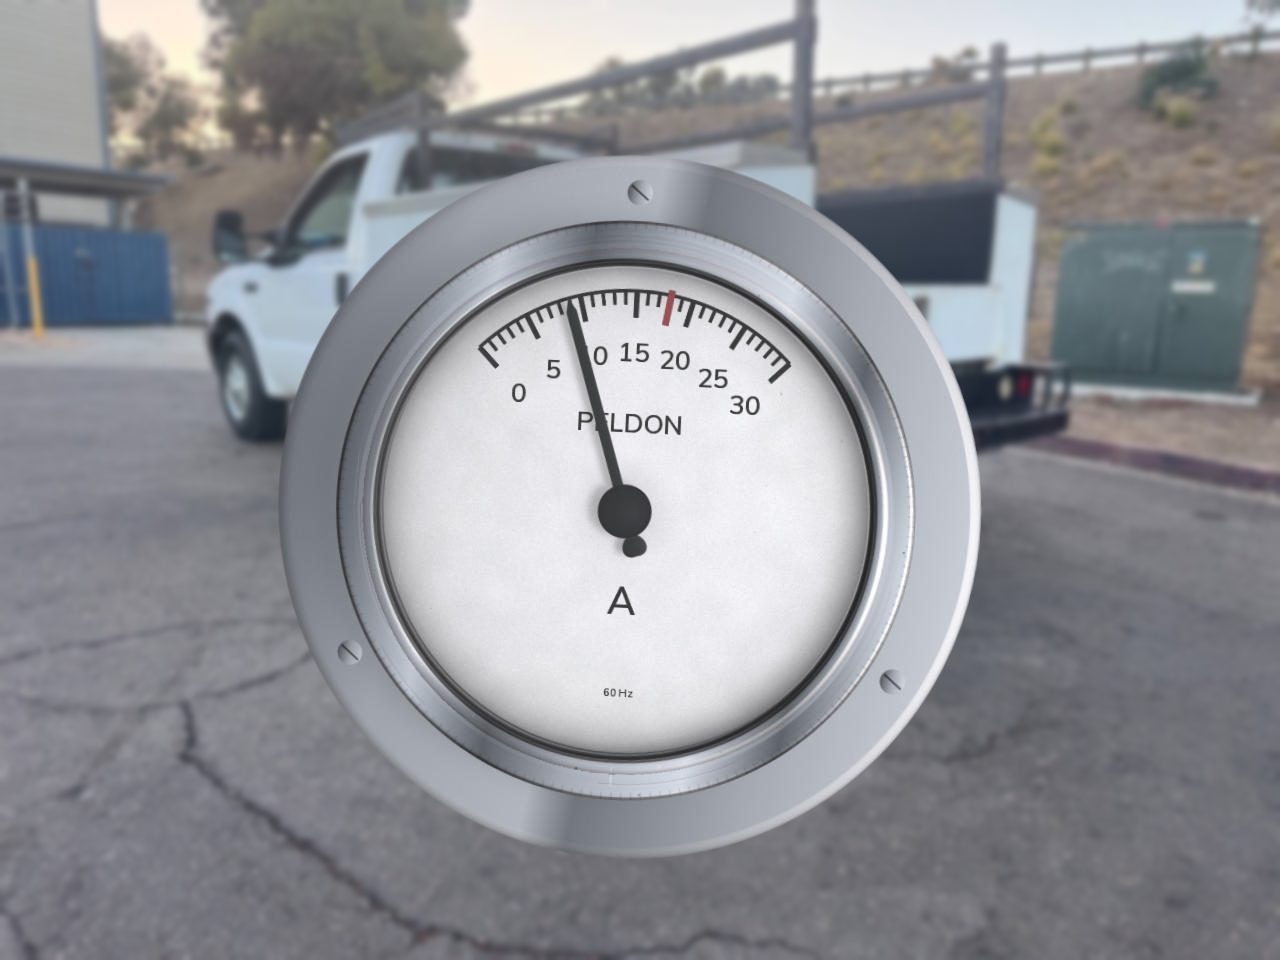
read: 9 A
